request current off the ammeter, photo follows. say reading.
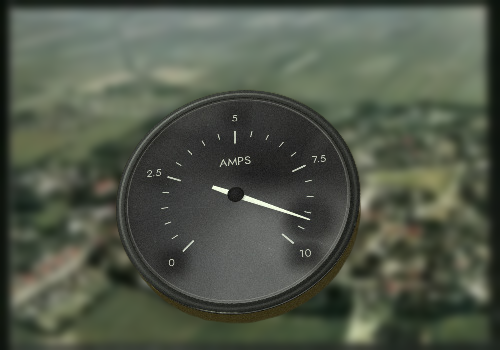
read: 9.25 A
